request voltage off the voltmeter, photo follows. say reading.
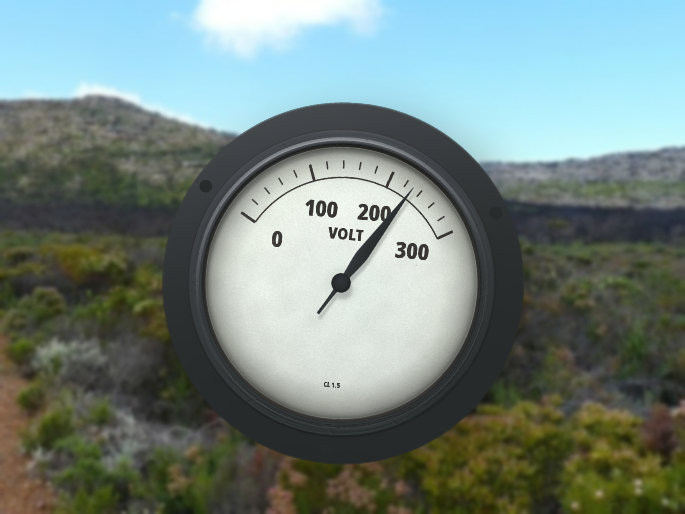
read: 230 V
